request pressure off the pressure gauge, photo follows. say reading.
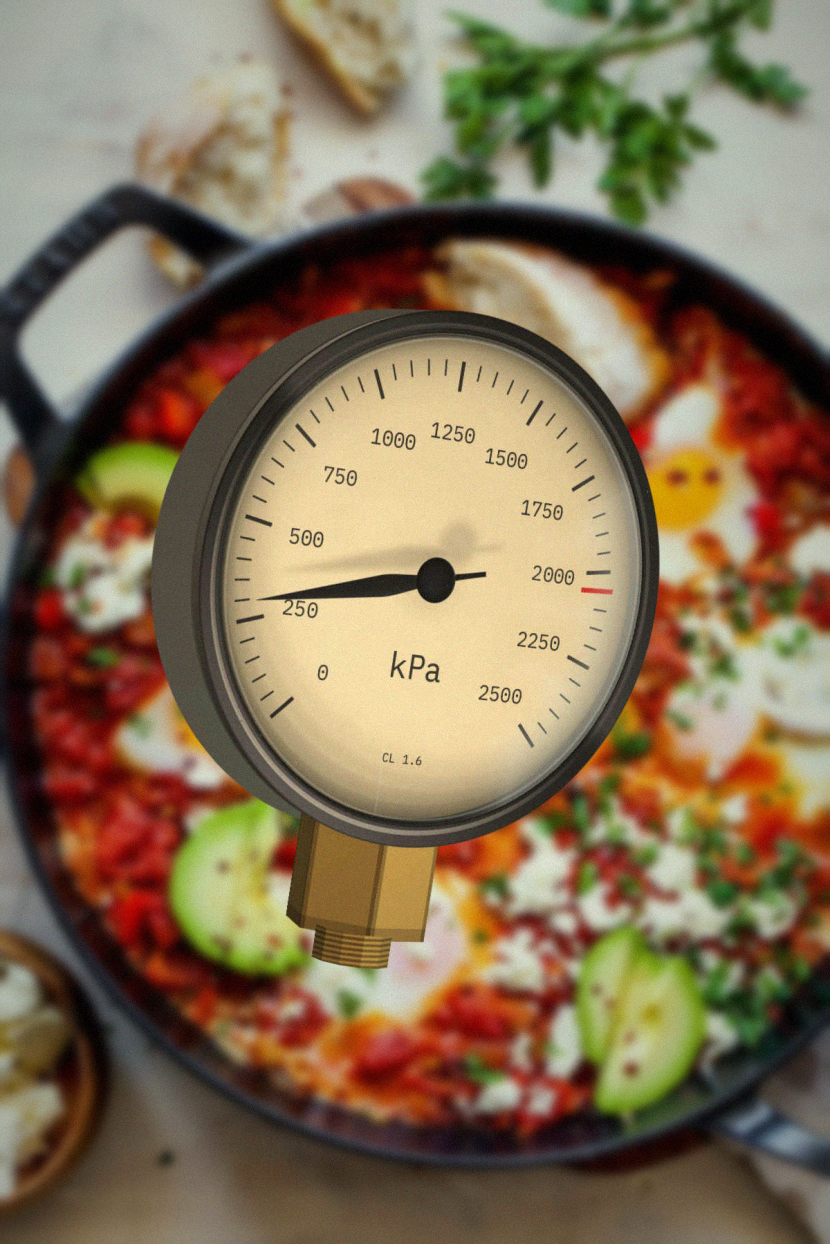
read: 300 kPa
